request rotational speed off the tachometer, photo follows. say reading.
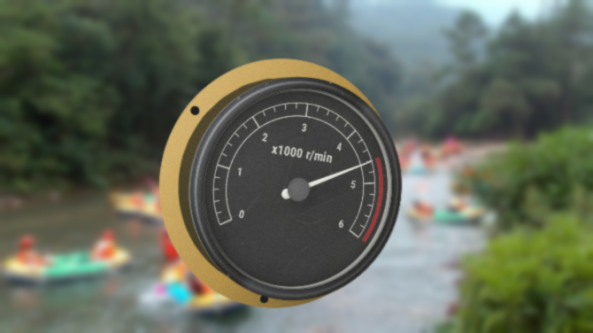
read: 4600 rpm
